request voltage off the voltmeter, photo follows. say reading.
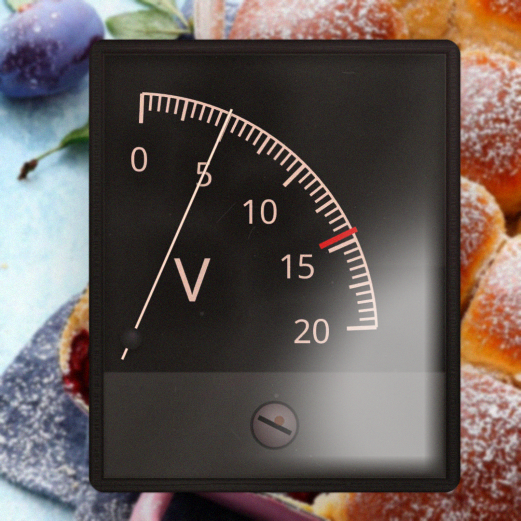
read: 5 V
